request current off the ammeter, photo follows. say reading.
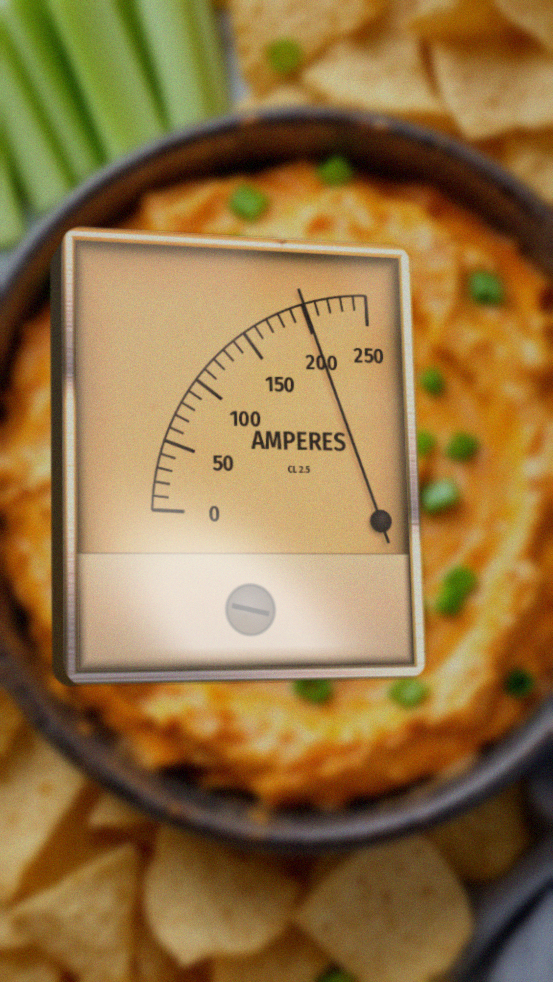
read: 200 A
